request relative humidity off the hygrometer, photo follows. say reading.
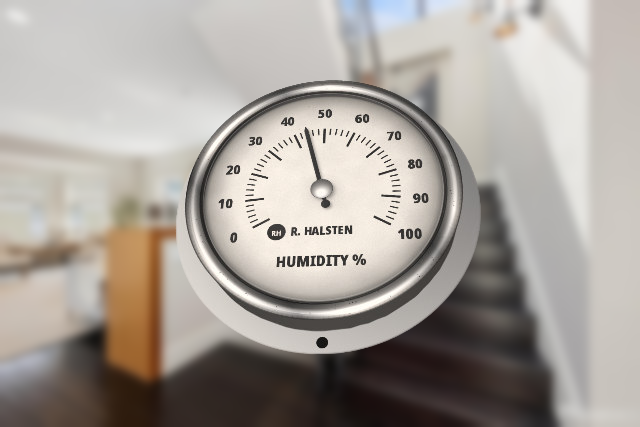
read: 44 %
